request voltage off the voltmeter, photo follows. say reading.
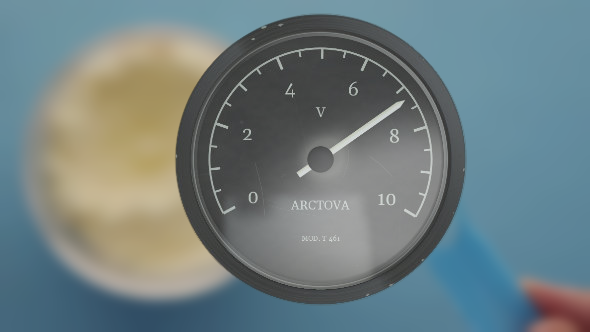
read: 7.25 V
